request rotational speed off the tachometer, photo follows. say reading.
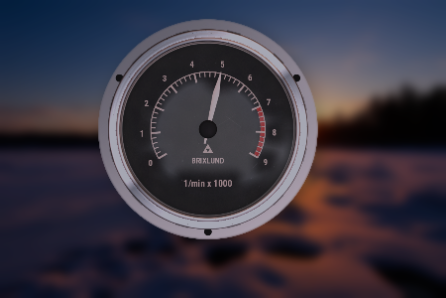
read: 5000 rpm
